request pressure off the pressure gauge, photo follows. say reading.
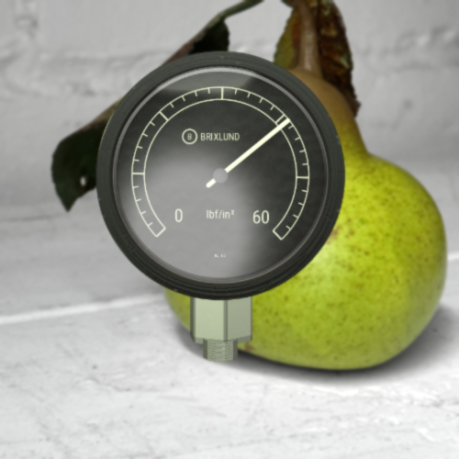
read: 41 psi
